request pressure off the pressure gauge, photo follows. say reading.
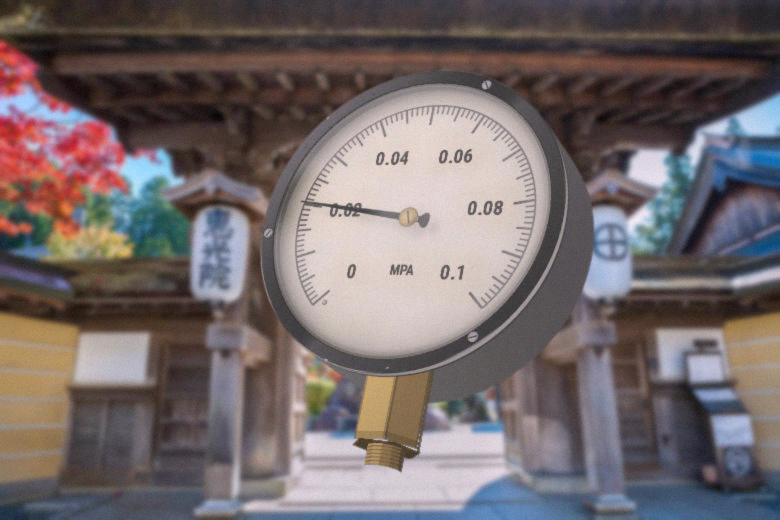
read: 0.02 MPa
